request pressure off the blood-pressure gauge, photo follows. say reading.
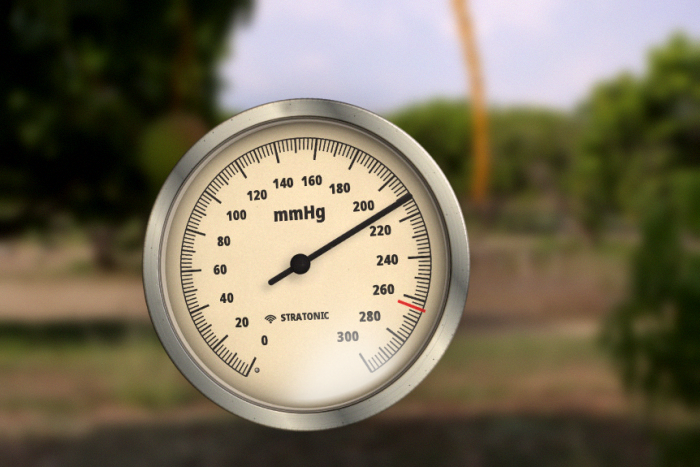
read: 212 mmHg
